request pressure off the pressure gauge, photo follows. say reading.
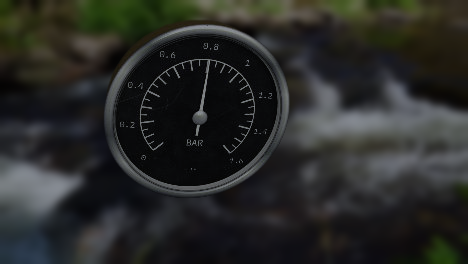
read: 0.8 bar
